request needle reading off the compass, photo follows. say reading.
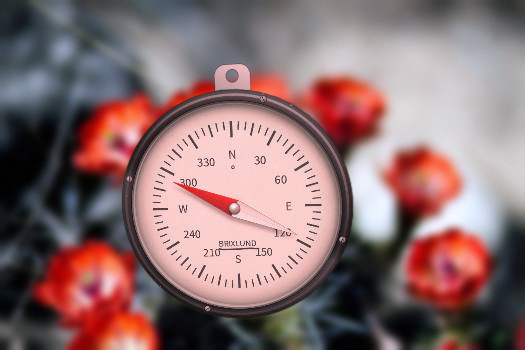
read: 295 °
